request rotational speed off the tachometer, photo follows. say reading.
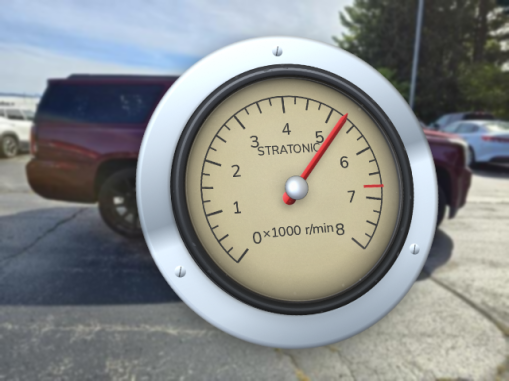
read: 5250 rpm
